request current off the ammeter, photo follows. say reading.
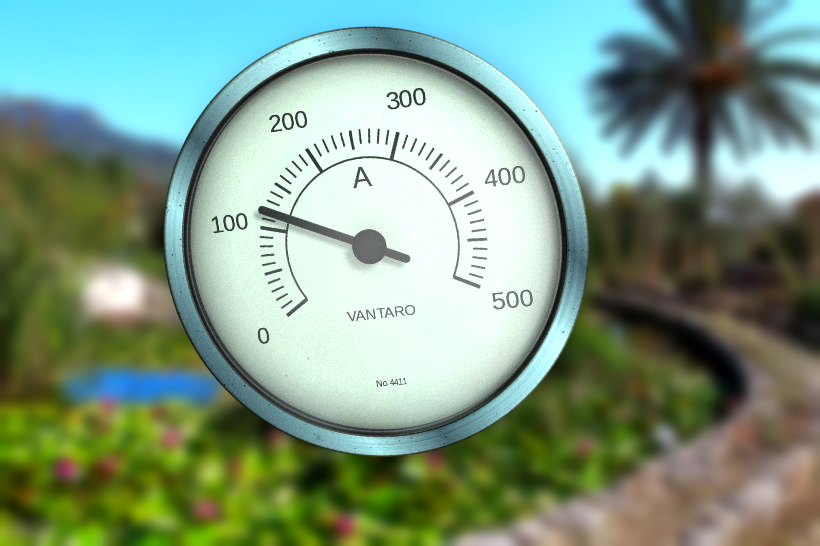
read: 120 A
